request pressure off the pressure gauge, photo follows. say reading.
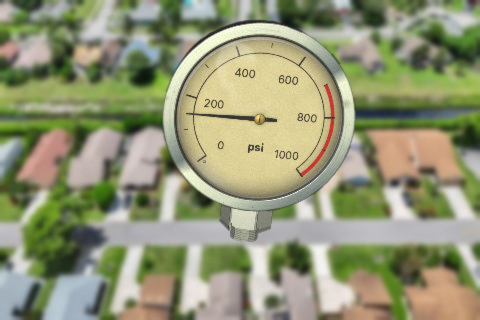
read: 150 psi
